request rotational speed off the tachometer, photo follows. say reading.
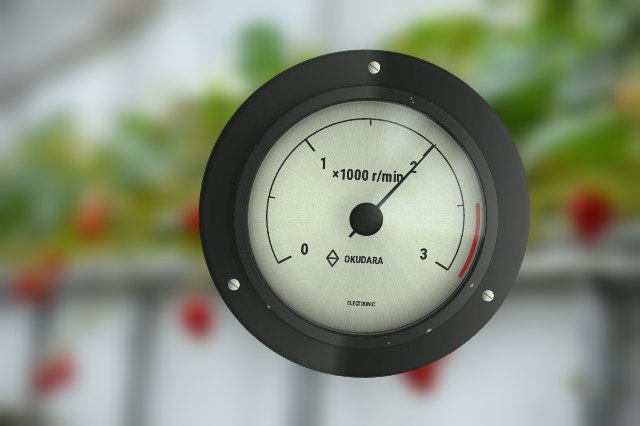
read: 2000 rpm
